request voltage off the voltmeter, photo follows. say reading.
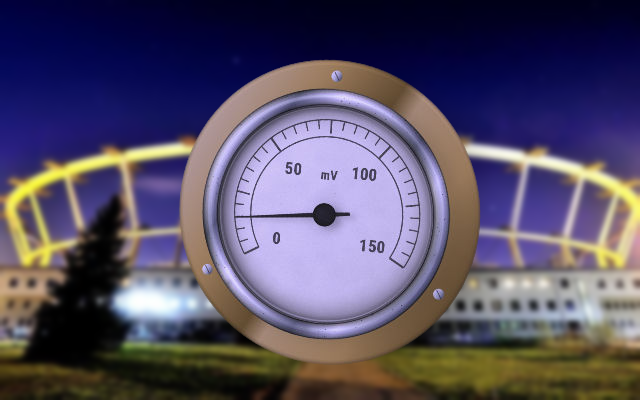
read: 15 mV
